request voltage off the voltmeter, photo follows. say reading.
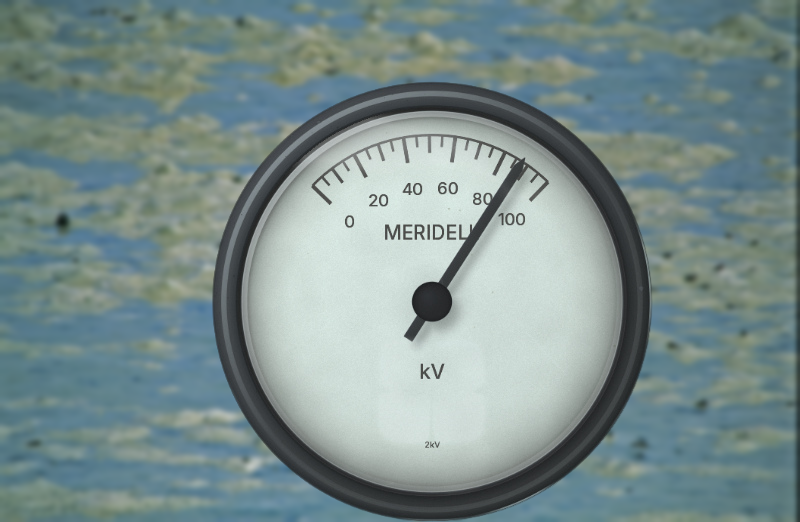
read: 87.5 kV
